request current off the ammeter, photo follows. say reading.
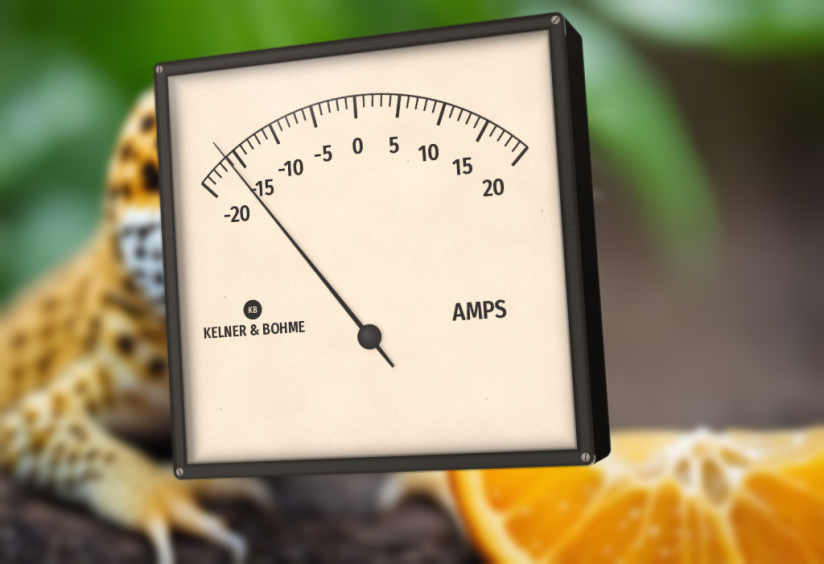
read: -16 A
